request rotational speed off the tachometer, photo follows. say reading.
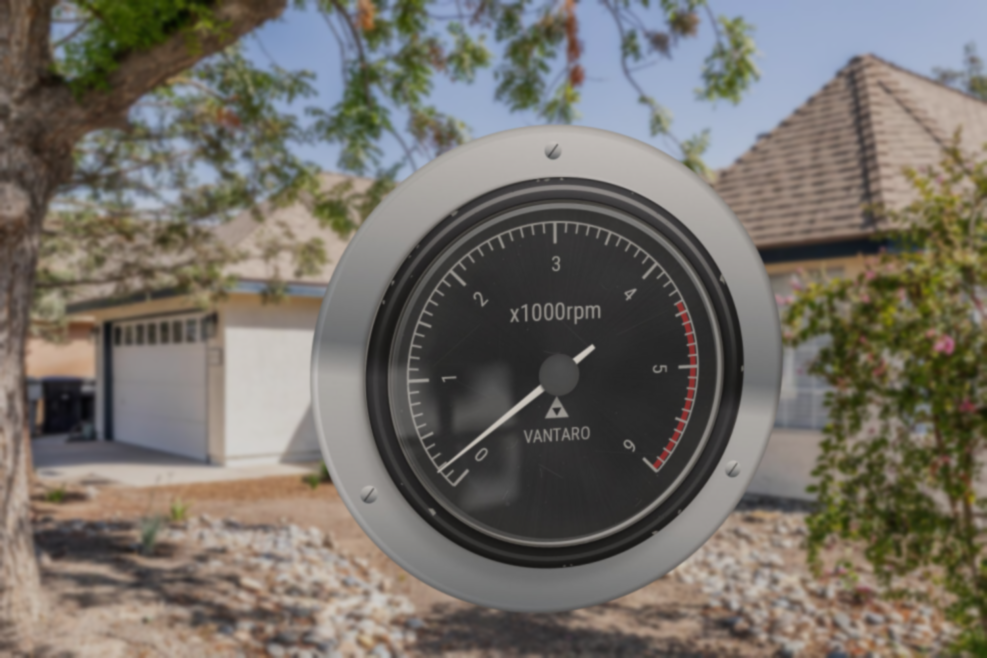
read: 200 rpm
